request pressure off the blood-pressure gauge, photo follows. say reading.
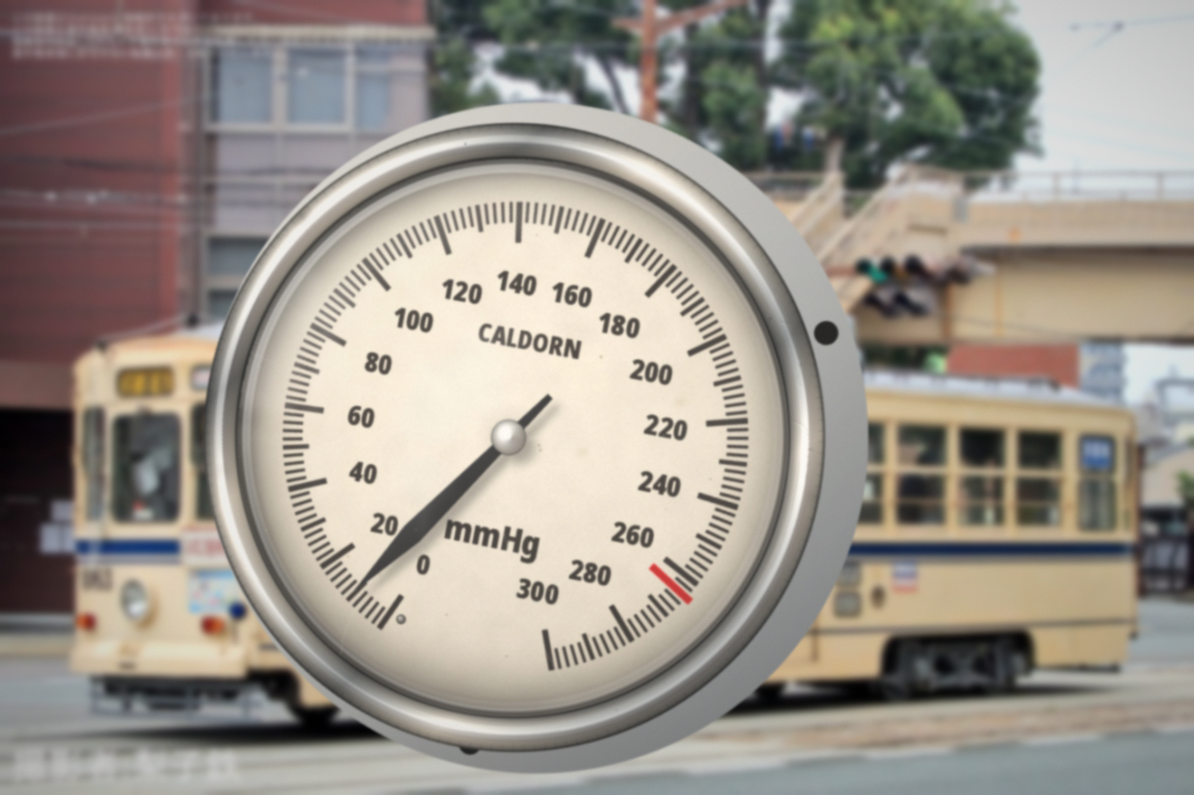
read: 10 mmHg
